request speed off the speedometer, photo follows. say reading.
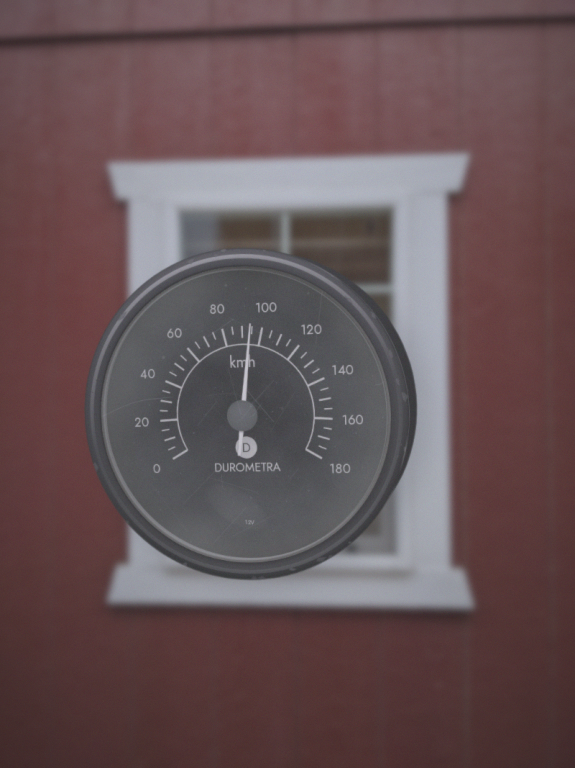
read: 95 km/h
